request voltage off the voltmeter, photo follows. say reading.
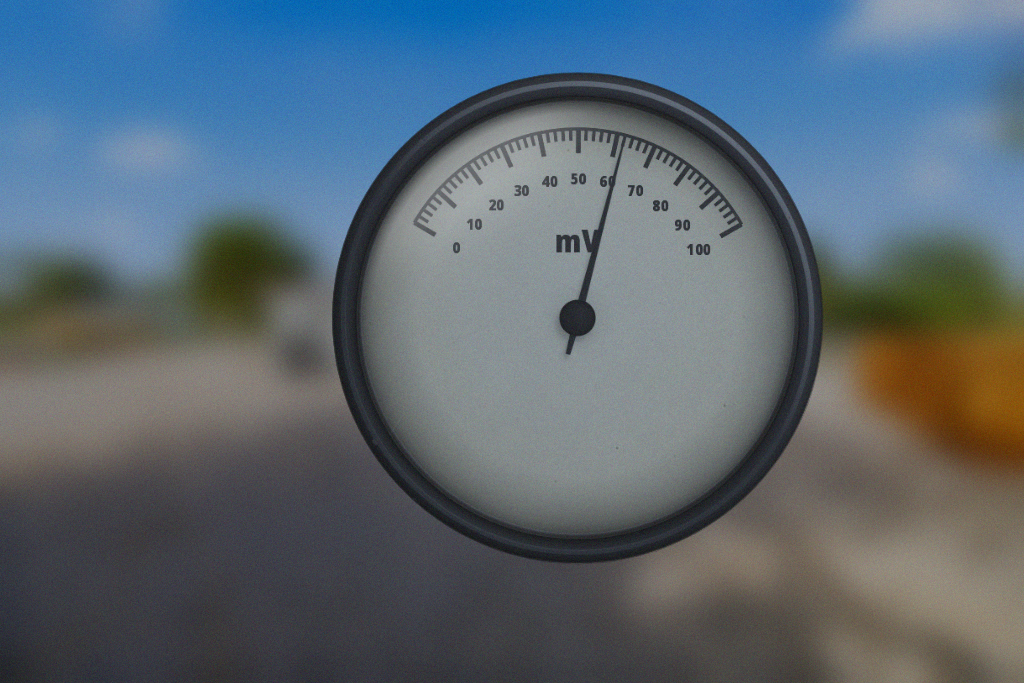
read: 62 mV
